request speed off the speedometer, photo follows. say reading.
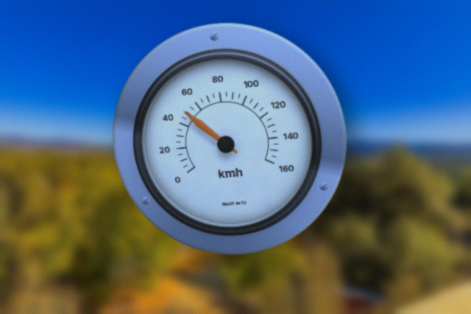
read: 50 km/h
